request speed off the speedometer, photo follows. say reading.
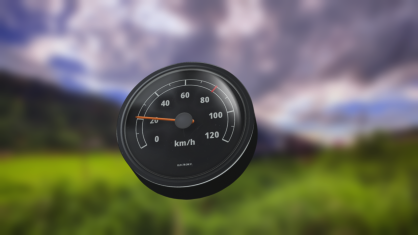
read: 20 km/h
